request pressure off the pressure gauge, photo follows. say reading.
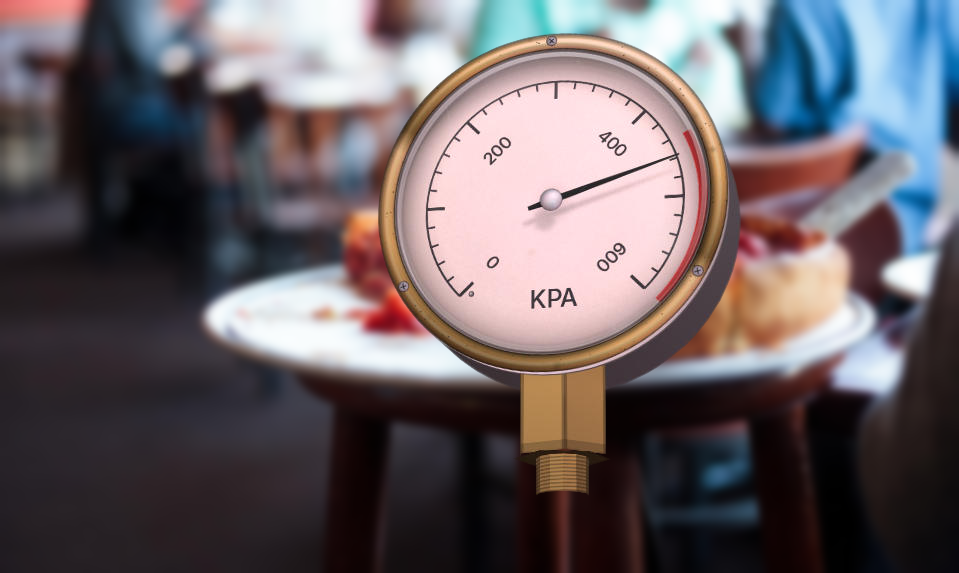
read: 460 kPa
